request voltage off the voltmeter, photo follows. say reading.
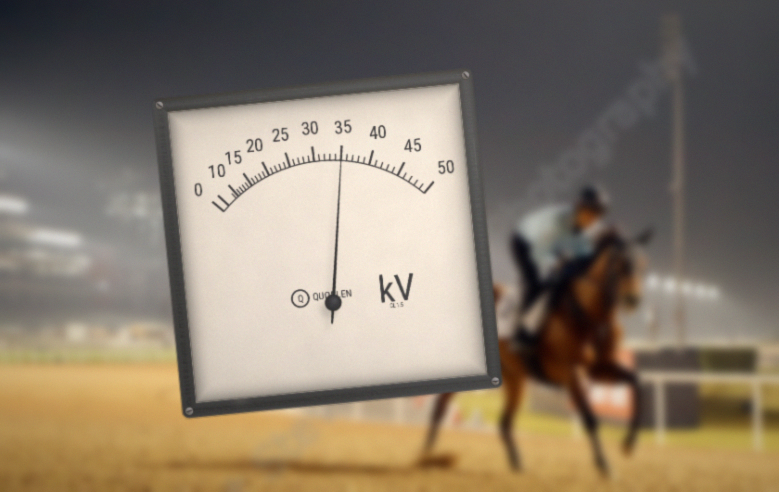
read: 35 kV
